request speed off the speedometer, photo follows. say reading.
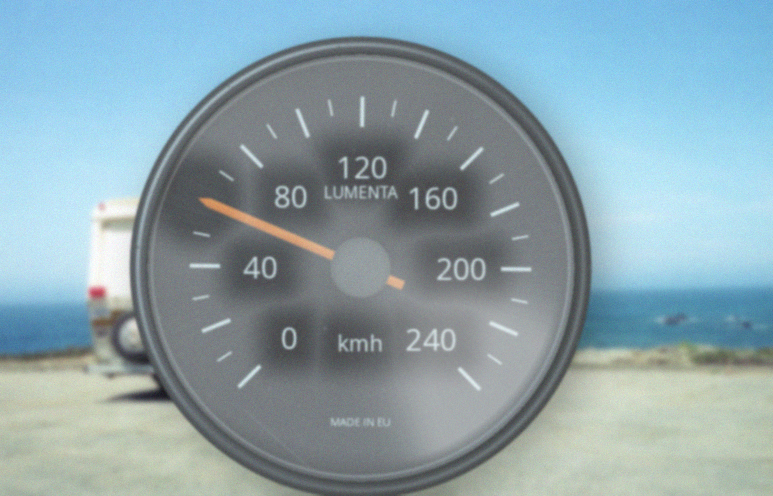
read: 60 km/h
